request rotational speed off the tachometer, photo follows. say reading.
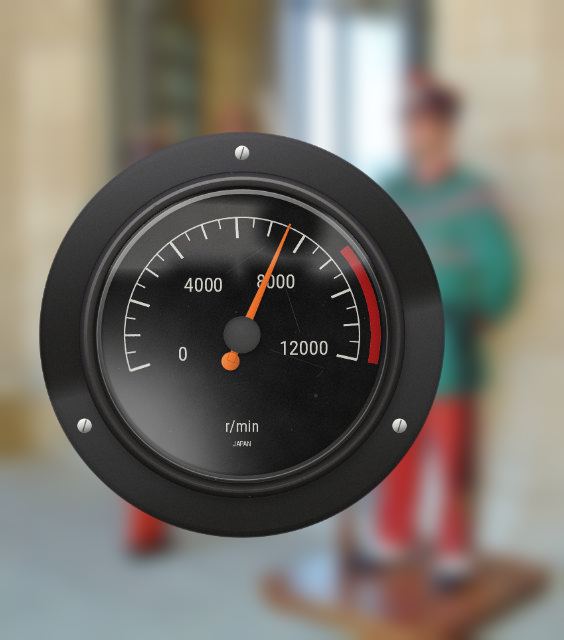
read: 7500 rpm
